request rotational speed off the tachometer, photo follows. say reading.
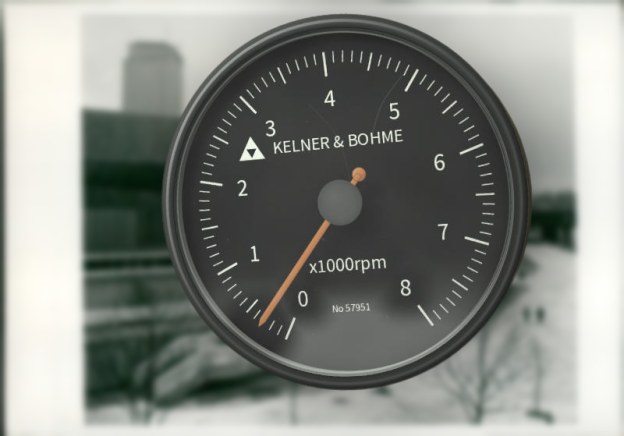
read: 300 rpm
